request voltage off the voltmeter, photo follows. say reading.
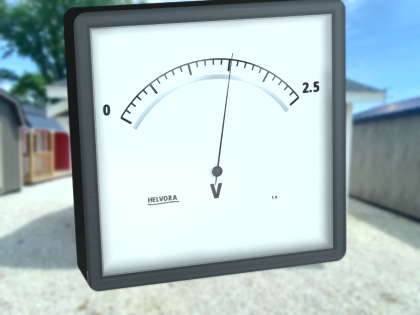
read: 1.5 V
